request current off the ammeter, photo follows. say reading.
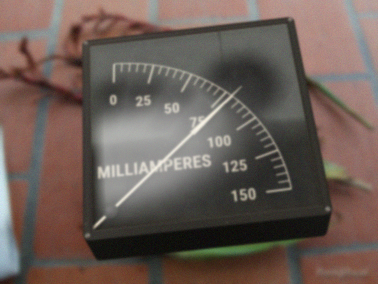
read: 80 mA
